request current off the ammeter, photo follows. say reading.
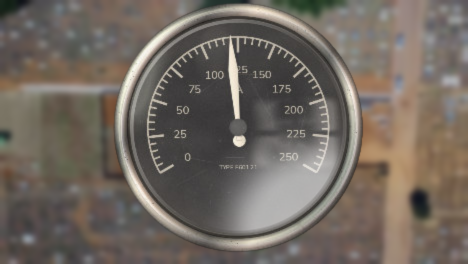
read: 120 A
